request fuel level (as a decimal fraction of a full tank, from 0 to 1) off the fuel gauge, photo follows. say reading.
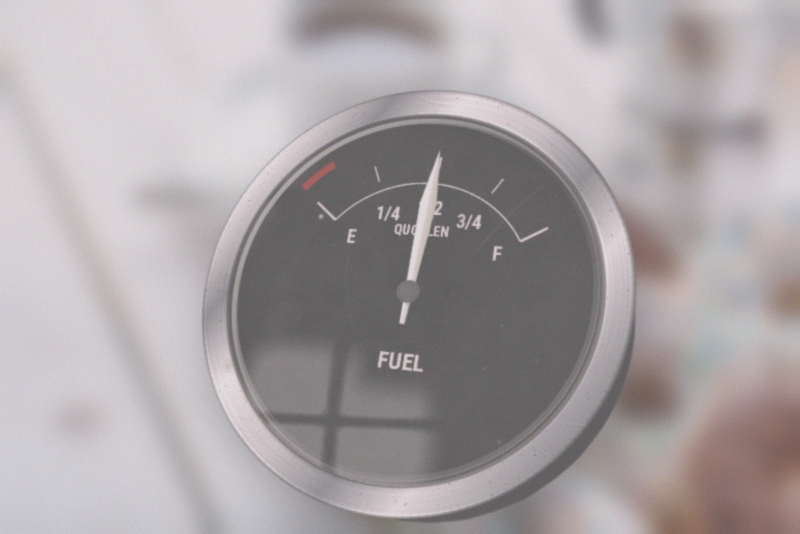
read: 0.5
